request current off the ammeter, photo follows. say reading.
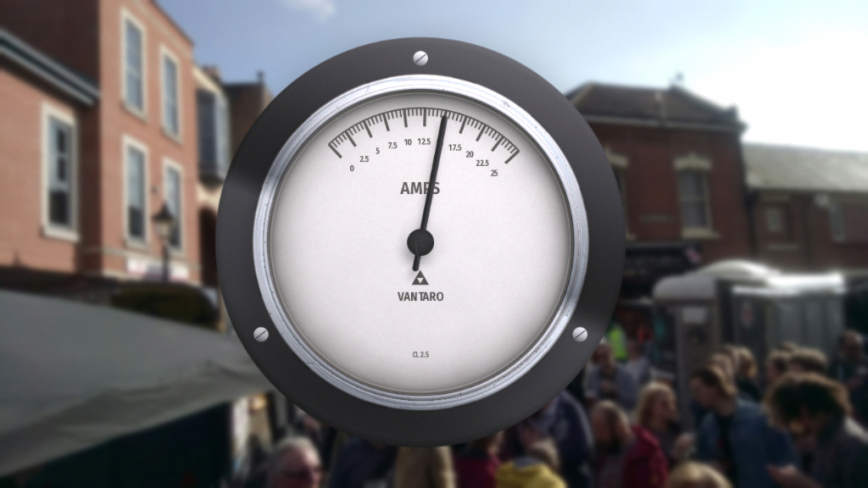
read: 15 A
